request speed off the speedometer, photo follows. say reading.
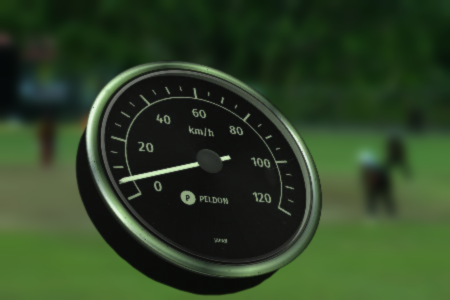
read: 5 km/h
